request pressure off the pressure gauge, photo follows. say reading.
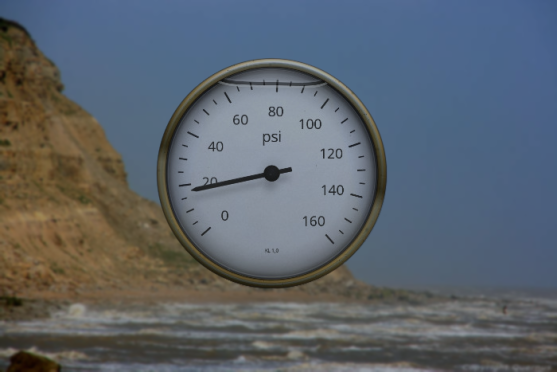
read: 17.5 psi
